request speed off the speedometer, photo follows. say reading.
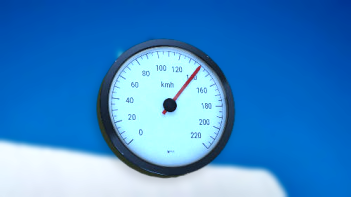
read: 140 km/h
